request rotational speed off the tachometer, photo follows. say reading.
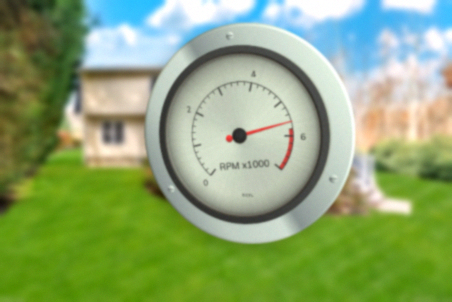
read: 5600 rpm
